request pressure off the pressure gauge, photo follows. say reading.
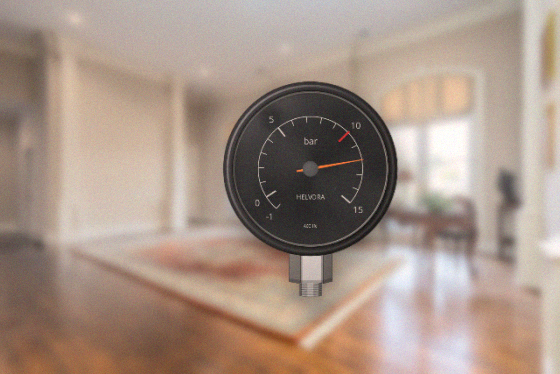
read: 12 bar
